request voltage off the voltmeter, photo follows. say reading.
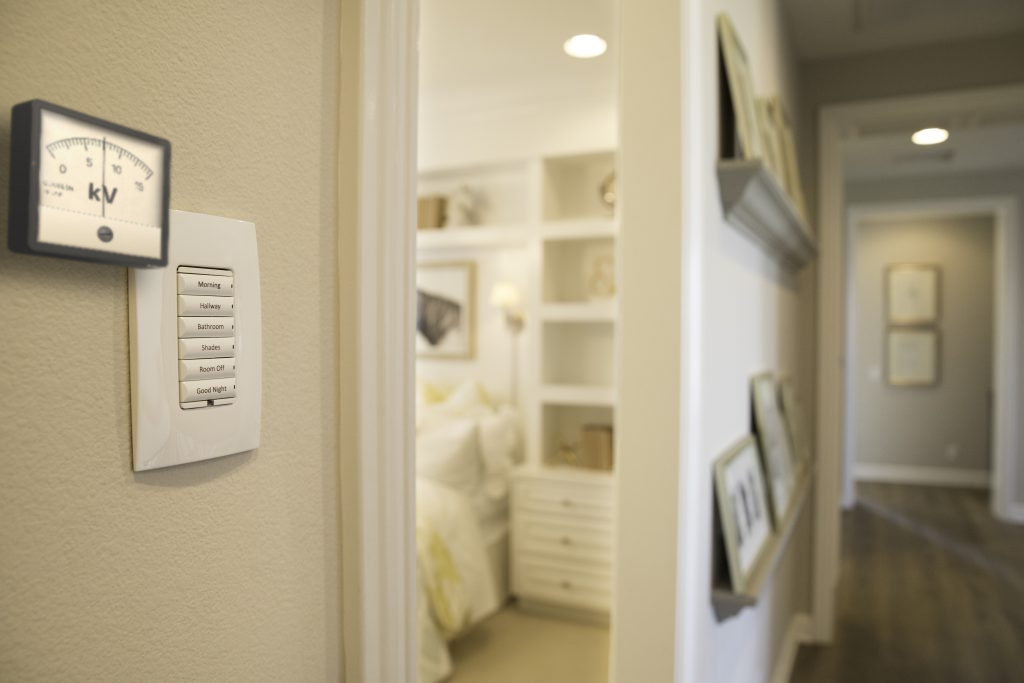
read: 7.5 kV
